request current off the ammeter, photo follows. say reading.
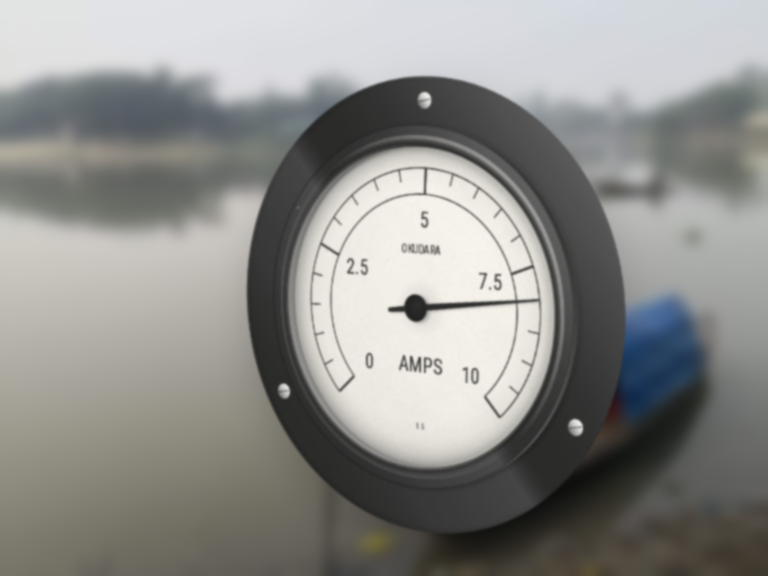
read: 8 A
